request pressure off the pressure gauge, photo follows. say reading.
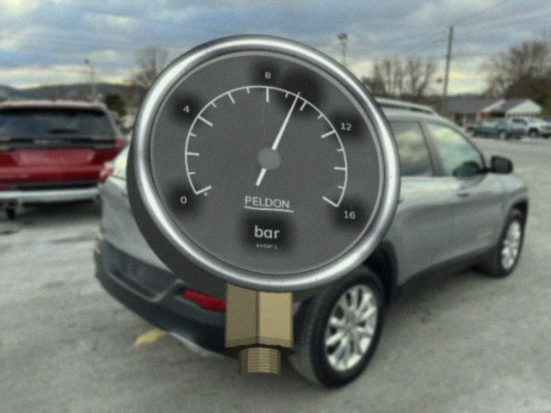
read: 9.5 bar
